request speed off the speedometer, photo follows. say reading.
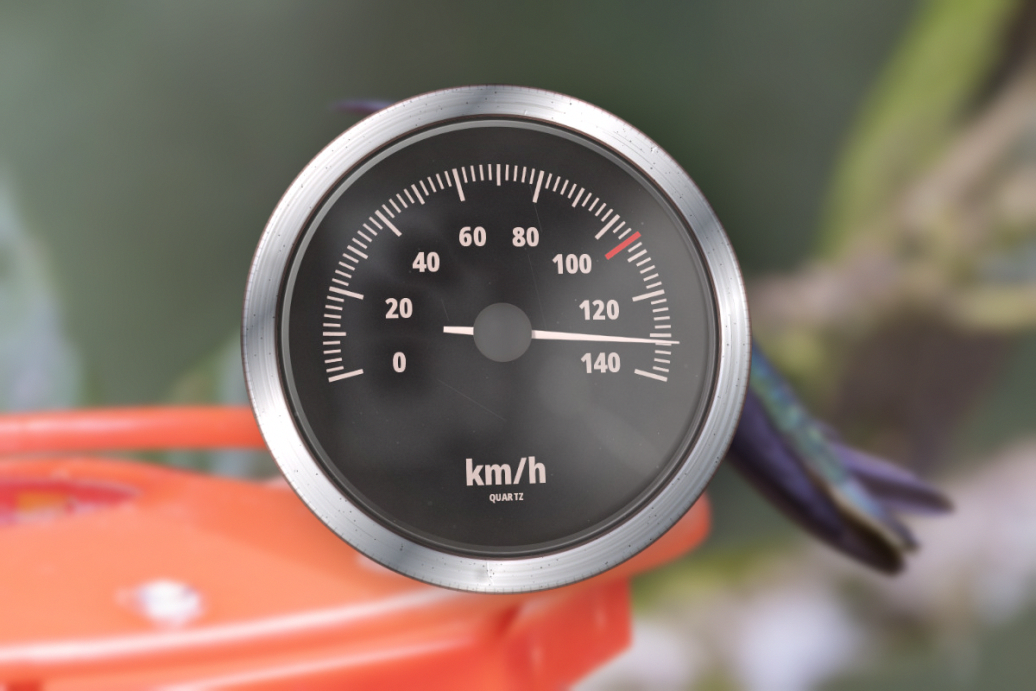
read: 132 km/h
